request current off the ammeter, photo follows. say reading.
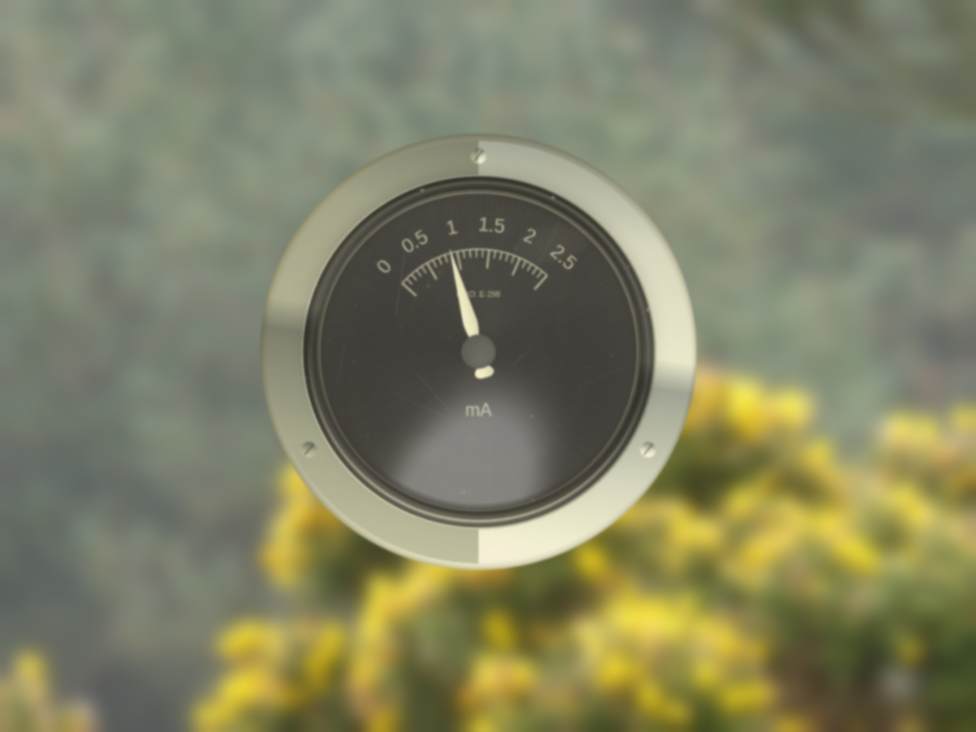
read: 0.9 mA
